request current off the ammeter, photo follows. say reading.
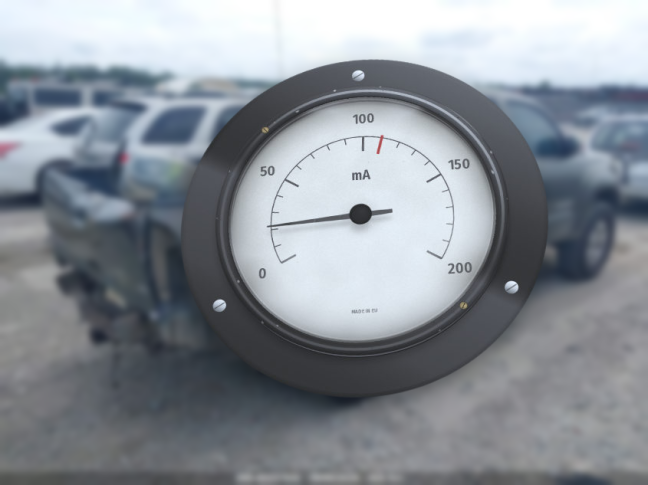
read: 20 mA
